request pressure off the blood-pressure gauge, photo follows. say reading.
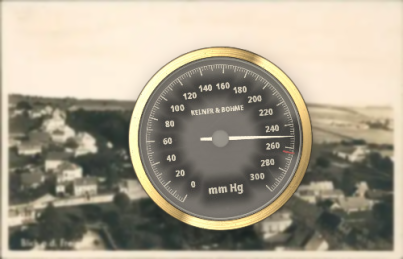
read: 250 mmHg
